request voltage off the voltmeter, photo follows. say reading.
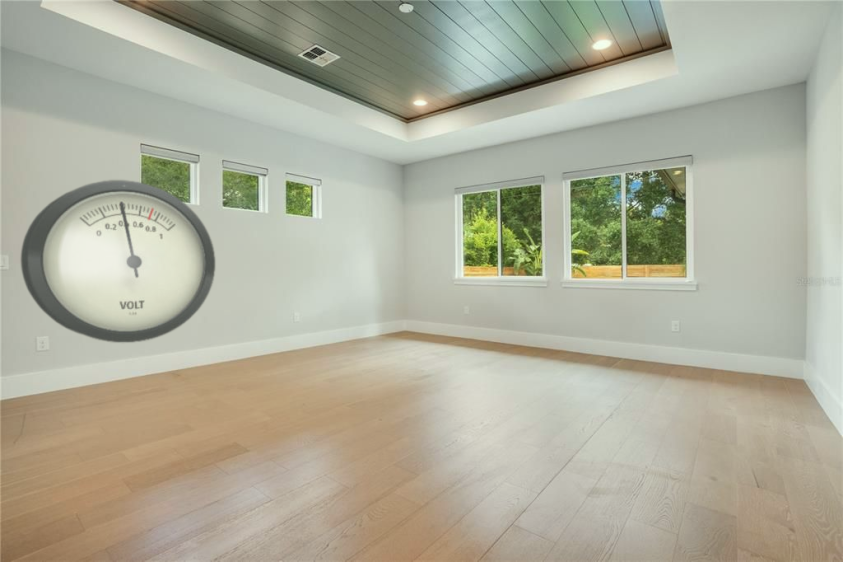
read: 0.4 V
